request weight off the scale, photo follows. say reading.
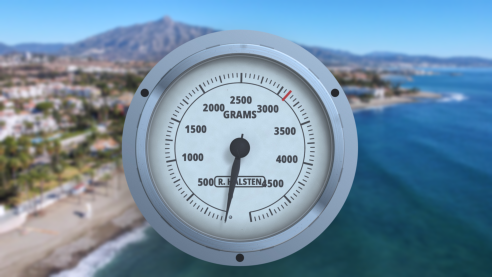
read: 0 g
